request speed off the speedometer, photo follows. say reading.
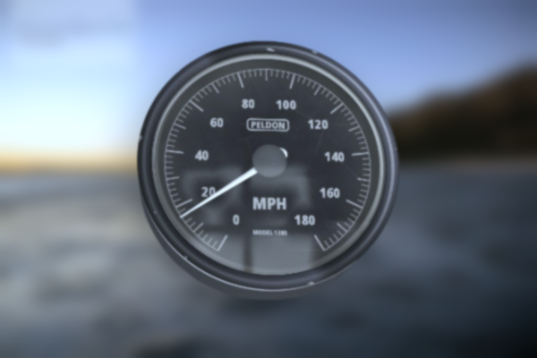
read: 16 mph
